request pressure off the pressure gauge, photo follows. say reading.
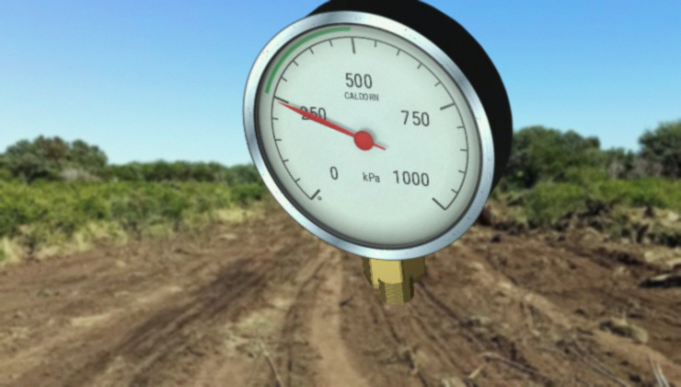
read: 250 kPa
